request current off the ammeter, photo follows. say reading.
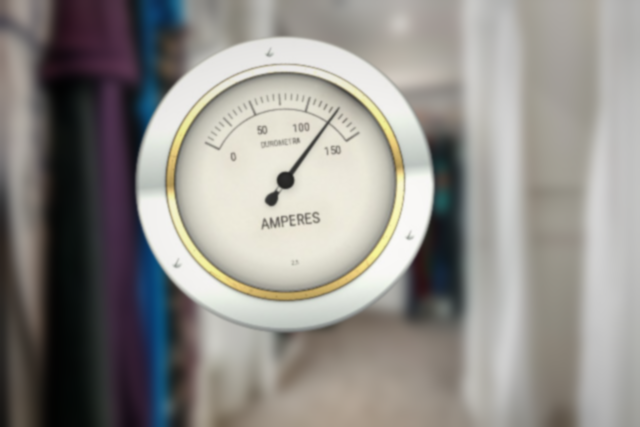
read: 125 A
